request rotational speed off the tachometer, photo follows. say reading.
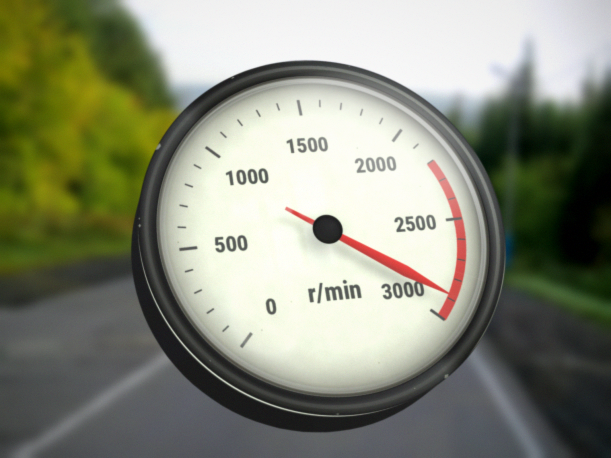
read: 2900 rpm
